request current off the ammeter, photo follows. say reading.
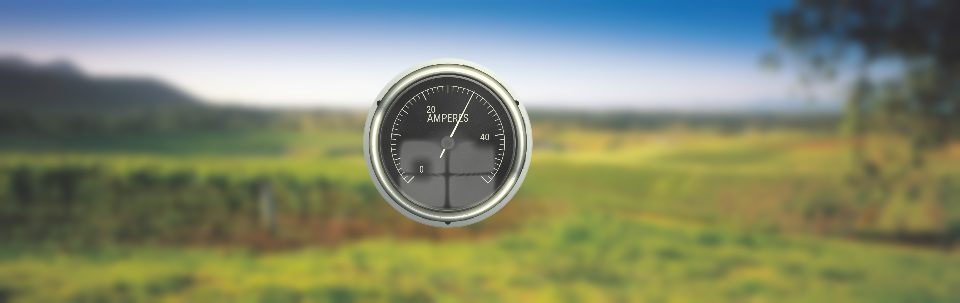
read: 30 A
